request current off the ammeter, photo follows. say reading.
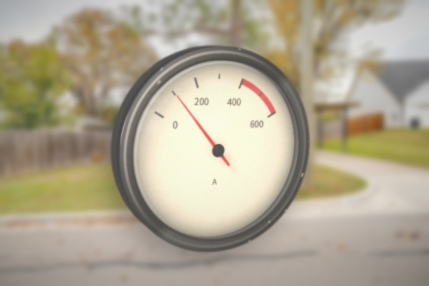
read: 100 A
